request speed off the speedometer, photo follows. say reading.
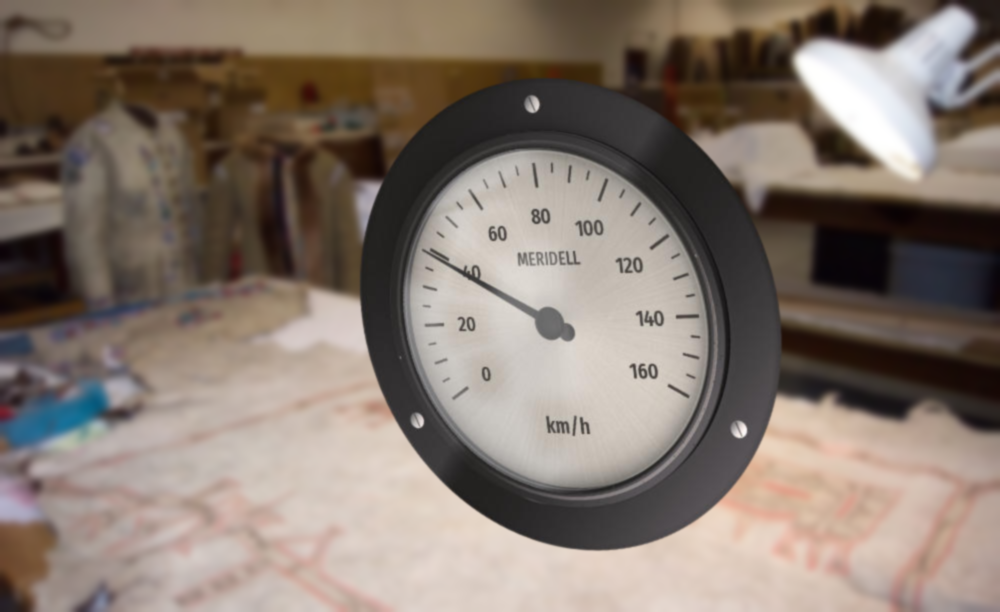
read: 40 km/h
